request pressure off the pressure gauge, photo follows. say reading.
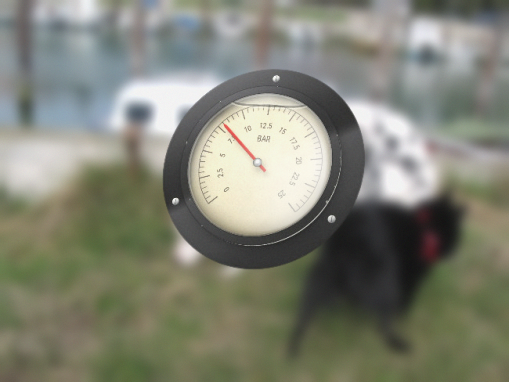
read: 8 bar
